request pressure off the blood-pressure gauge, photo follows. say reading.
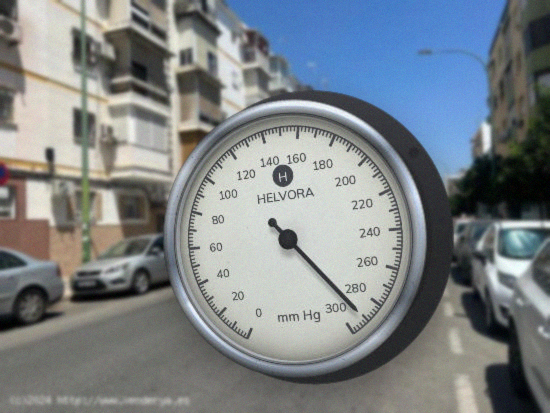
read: 290 mmHg
